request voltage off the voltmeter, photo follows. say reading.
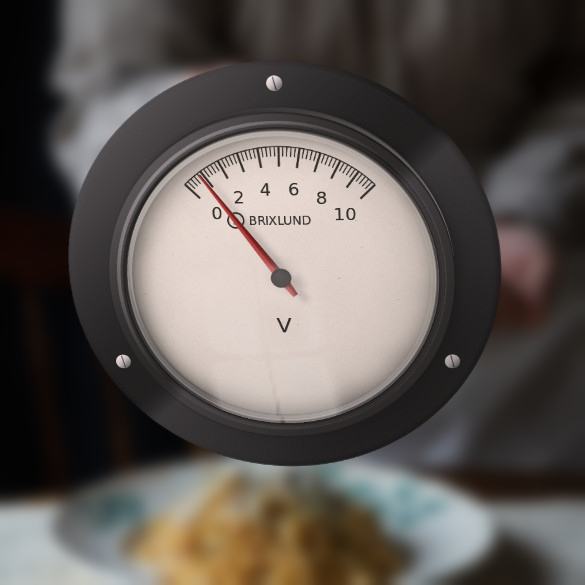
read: 1 V
